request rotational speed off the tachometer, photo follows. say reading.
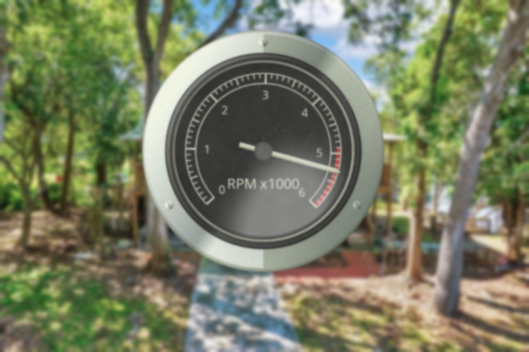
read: 5300 rpm
